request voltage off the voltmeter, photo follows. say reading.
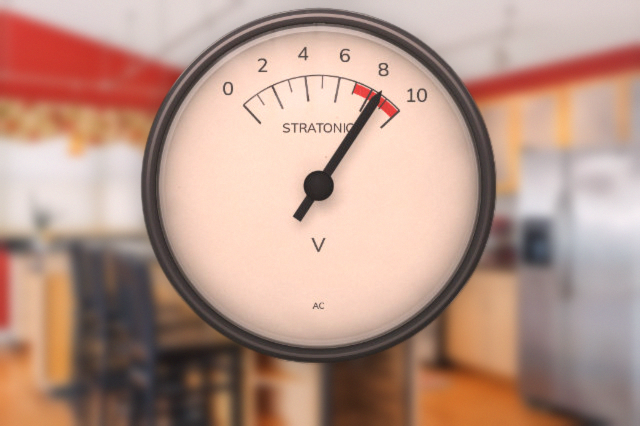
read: 8.5 V
